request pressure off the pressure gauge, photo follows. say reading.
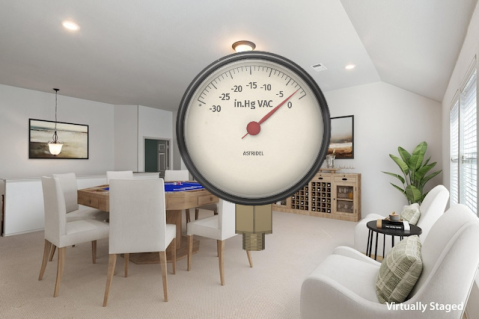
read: -2 inHg
